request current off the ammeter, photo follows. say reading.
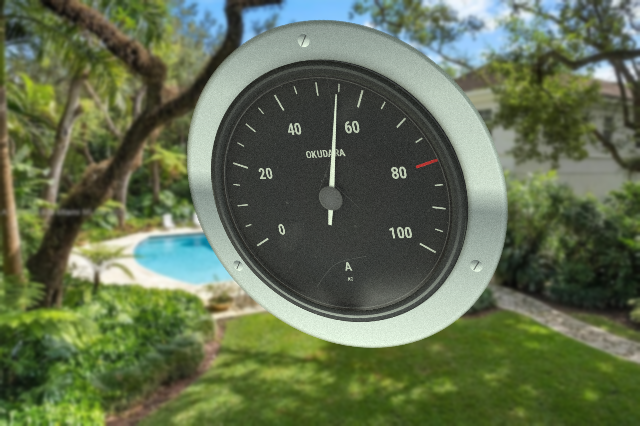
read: 55 A
